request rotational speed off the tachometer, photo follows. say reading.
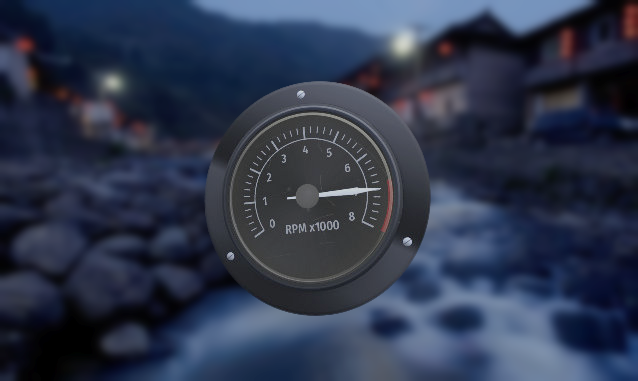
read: 7000 rpm
